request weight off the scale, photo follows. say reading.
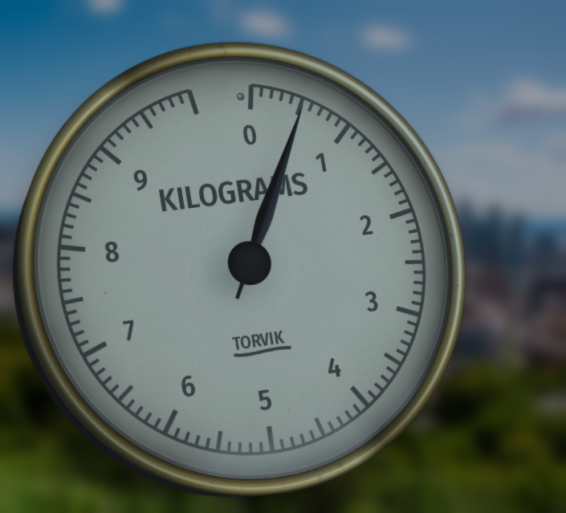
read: 0.5 kg
